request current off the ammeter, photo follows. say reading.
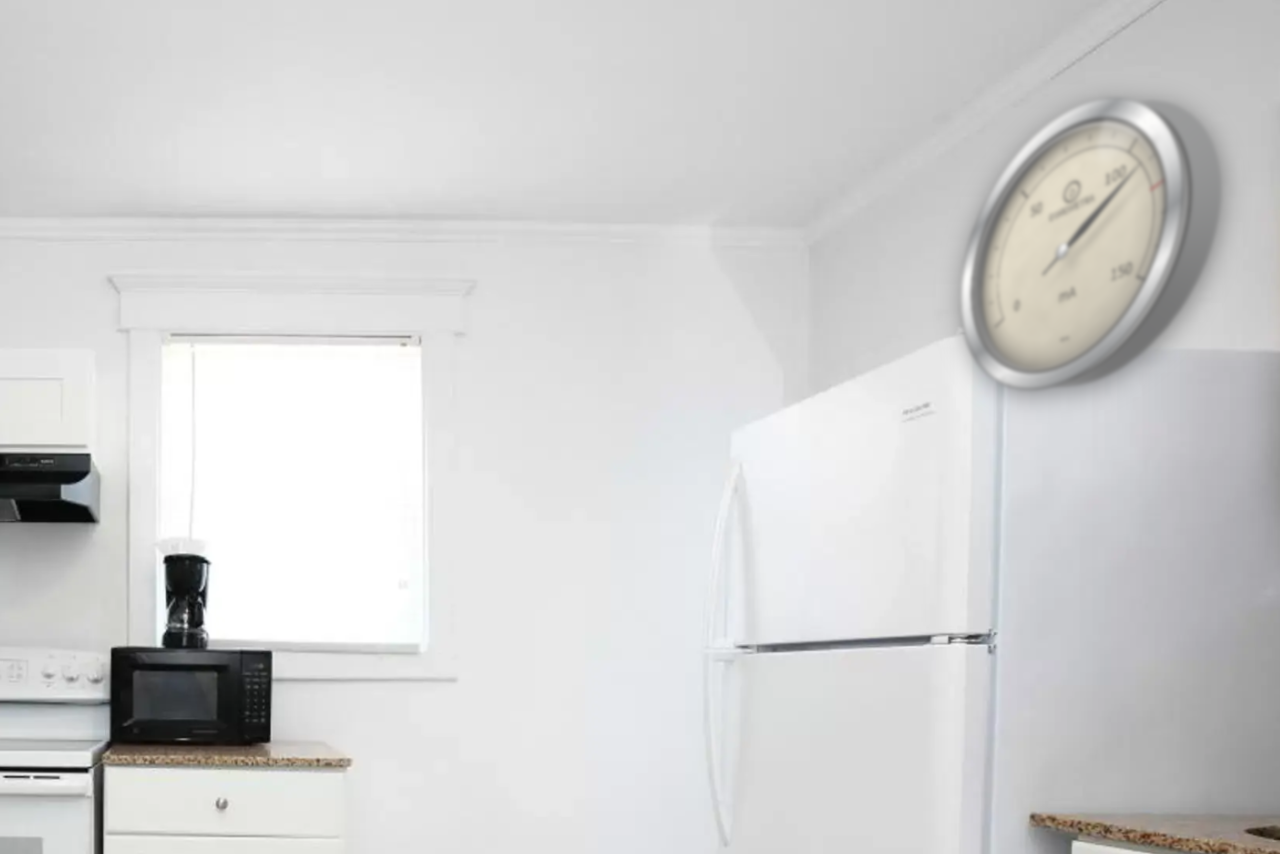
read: 110 mA
